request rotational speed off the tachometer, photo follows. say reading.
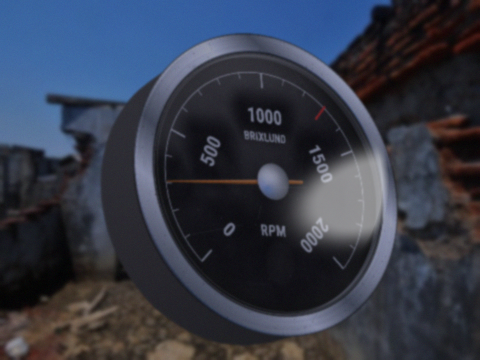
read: 300 rpm
